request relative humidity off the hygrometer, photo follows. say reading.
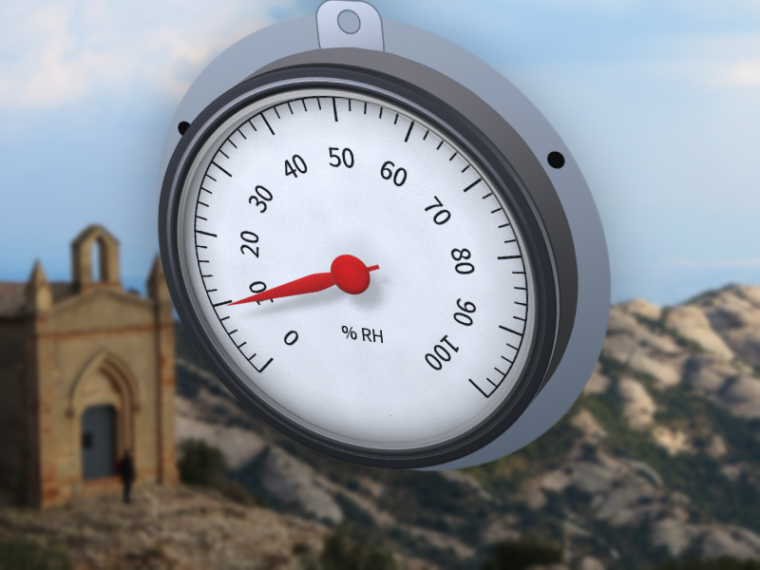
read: 10 %
